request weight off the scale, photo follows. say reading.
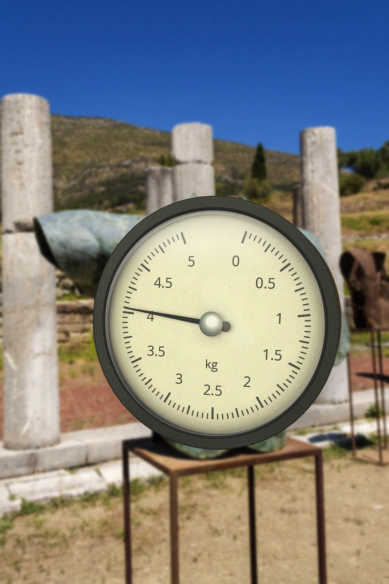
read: 4.05 kg
